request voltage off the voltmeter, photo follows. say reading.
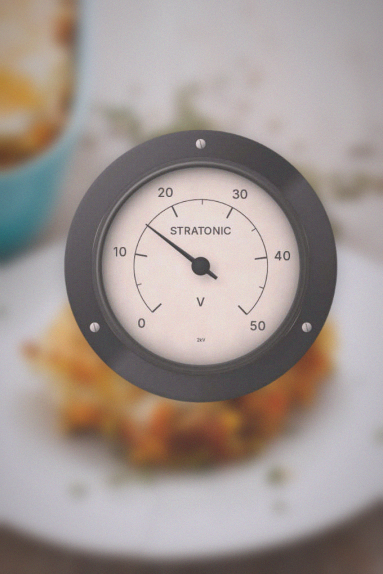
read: 15 V
